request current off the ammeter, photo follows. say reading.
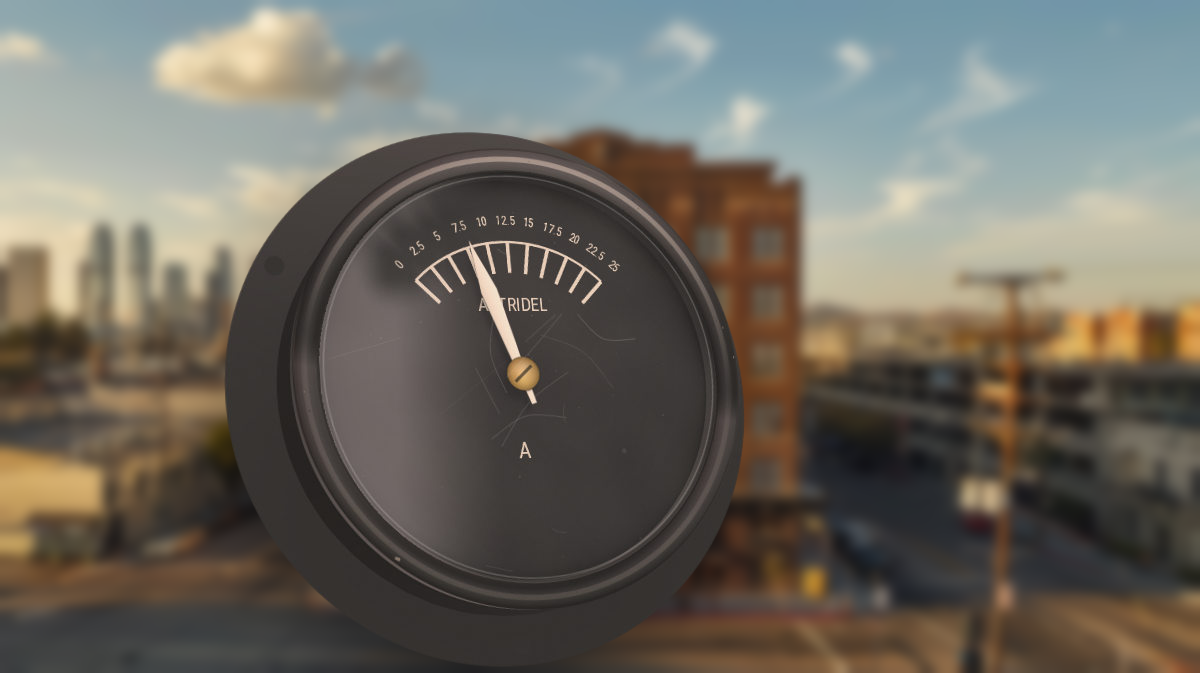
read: 7.5 A
